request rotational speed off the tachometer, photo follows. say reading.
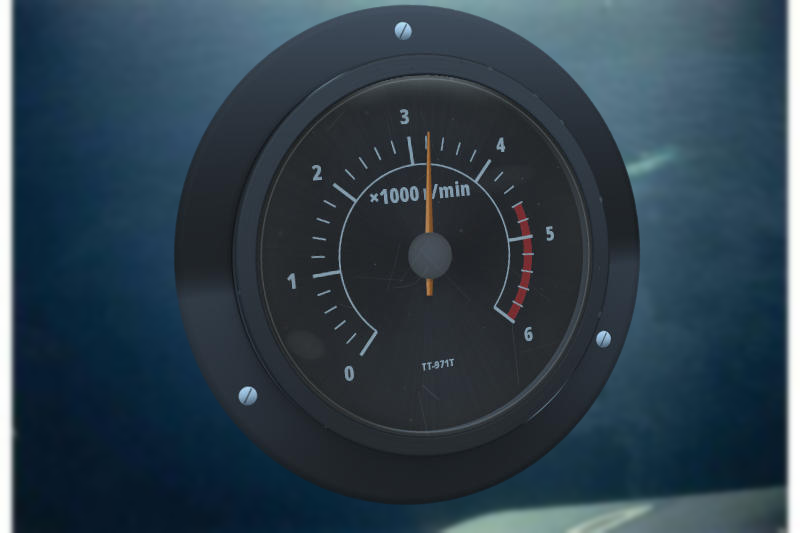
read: 3200 rpm
